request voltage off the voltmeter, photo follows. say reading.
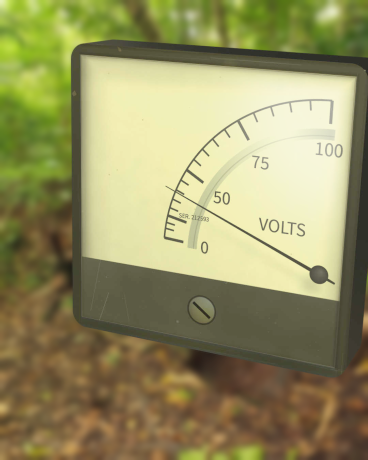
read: 40 V
